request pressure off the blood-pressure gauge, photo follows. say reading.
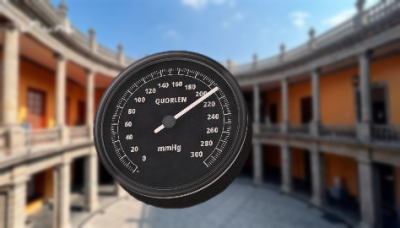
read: 210 mmHg
